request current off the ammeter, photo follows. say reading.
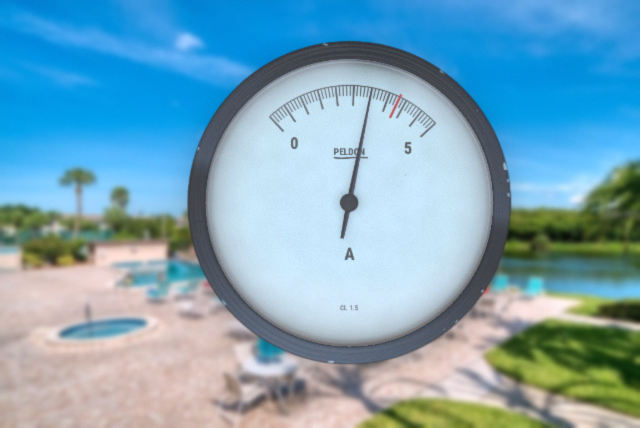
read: 3 A
